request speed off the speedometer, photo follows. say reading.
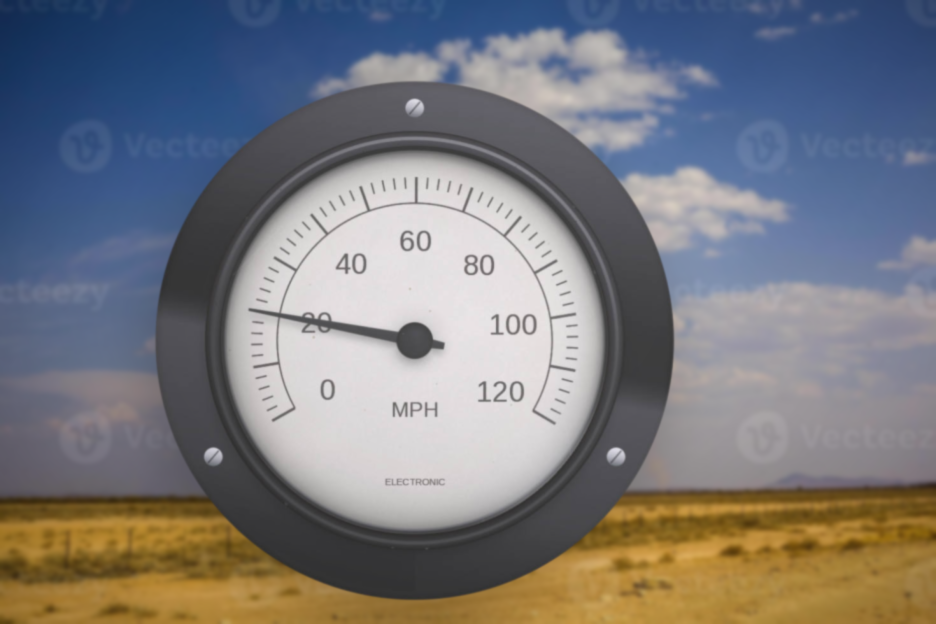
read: 20 mph
